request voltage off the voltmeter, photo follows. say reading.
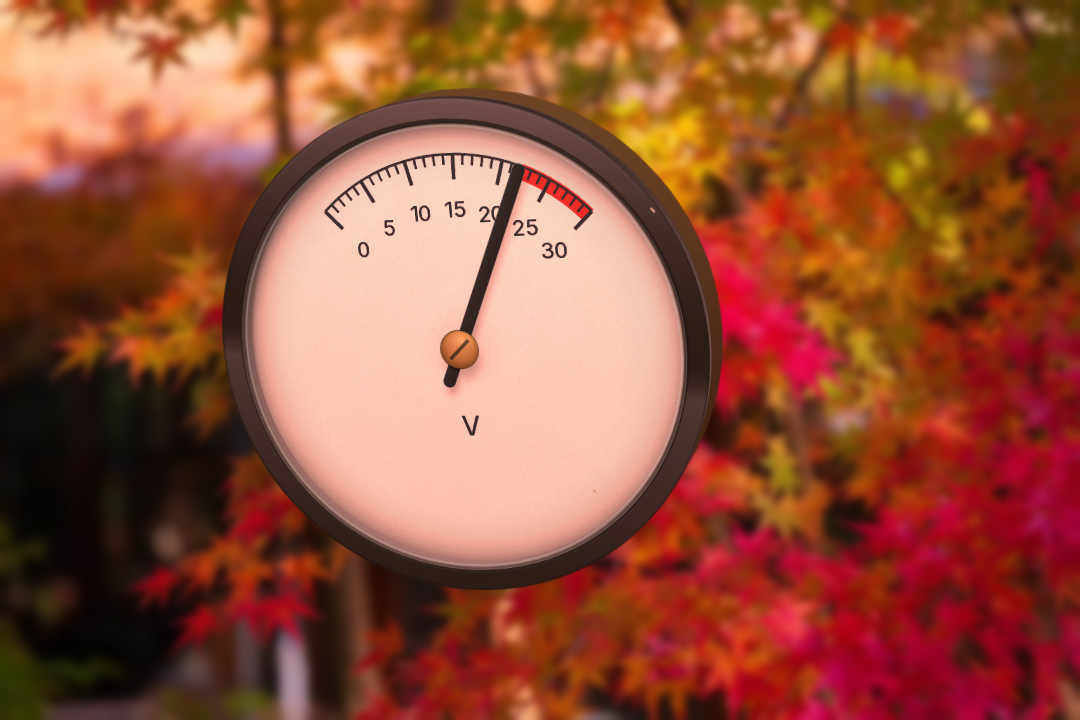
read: 22 V
